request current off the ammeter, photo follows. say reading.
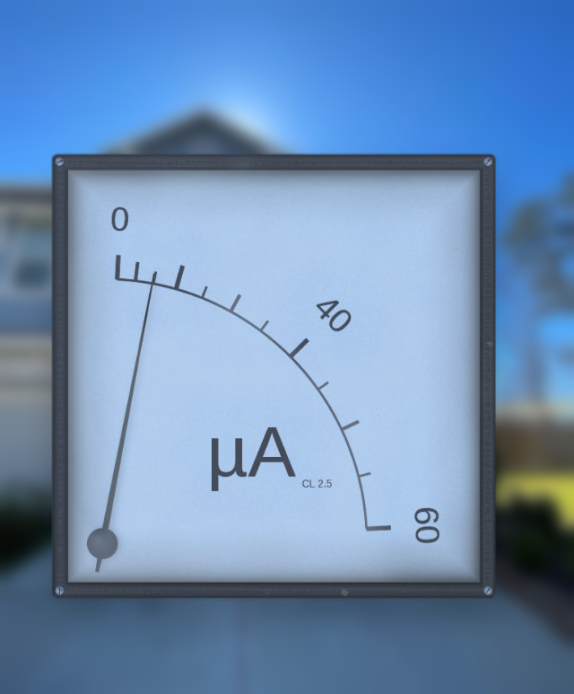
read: 15 µA
